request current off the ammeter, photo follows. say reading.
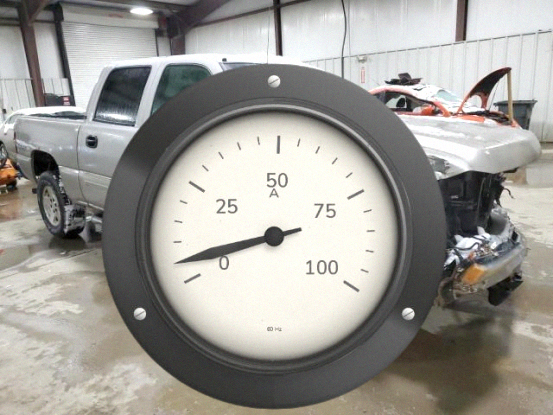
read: 5 A
